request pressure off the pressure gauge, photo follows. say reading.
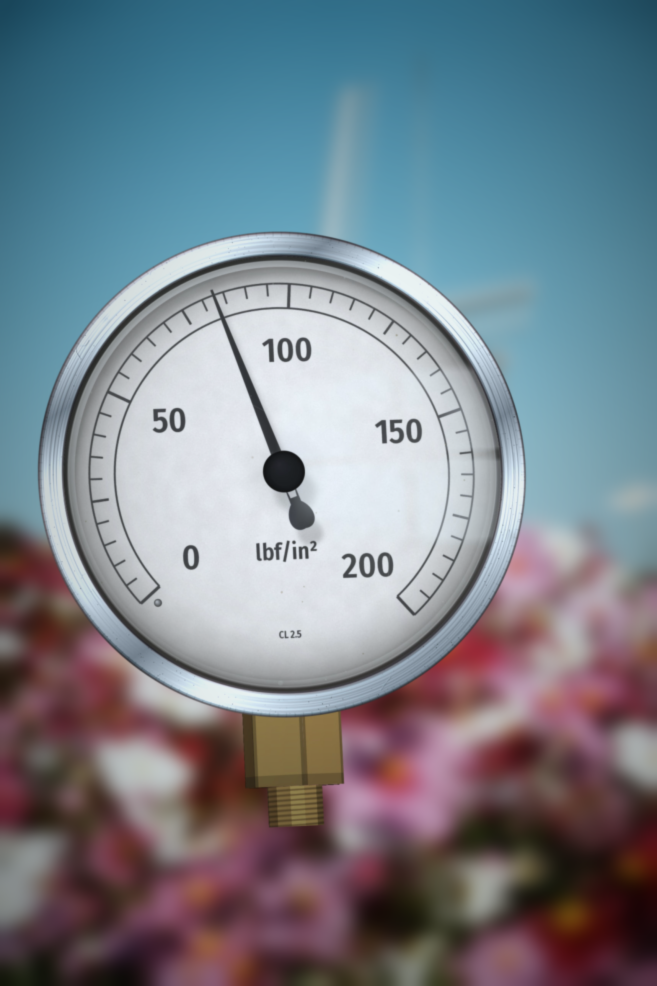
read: 82.5 psi
